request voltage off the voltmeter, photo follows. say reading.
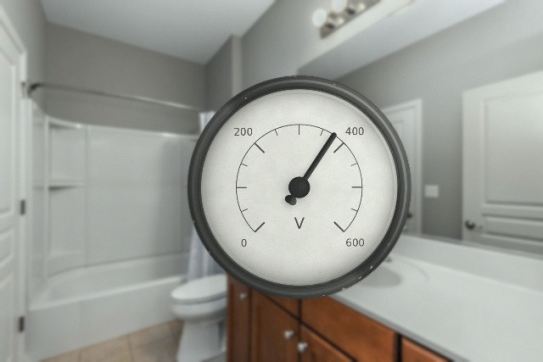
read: 375 V
